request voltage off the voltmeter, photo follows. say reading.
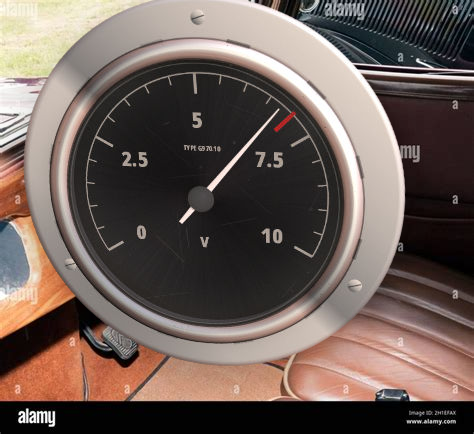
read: 6.75 V
